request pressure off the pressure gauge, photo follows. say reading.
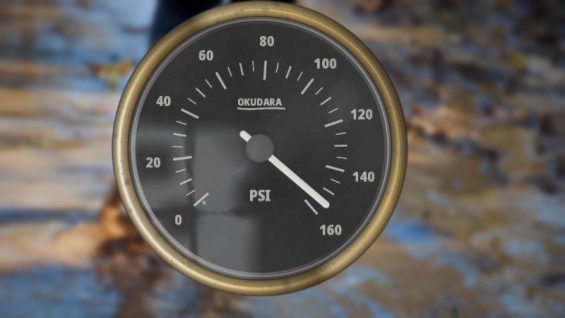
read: 155 psi
